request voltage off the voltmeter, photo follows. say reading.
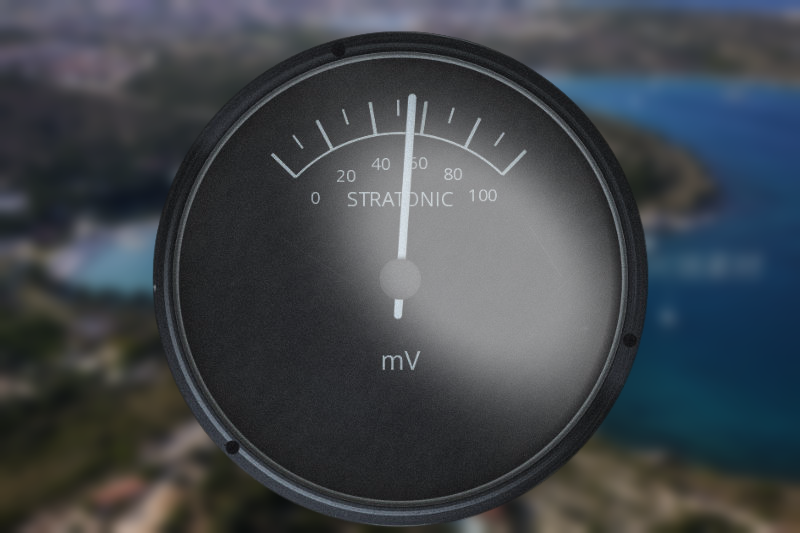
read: 55 mV
